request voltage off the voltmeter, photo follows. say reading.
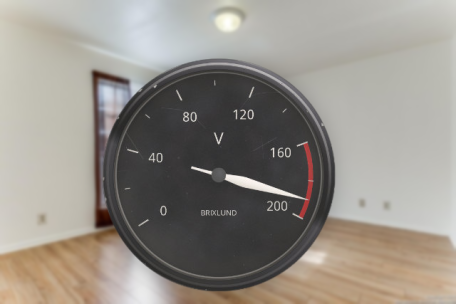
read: 190 V
